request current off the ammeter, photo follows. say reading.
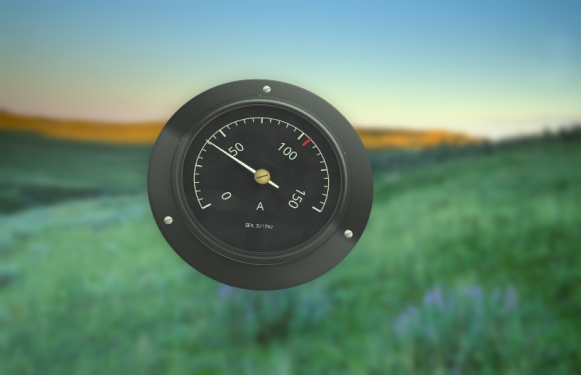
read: 40 A
